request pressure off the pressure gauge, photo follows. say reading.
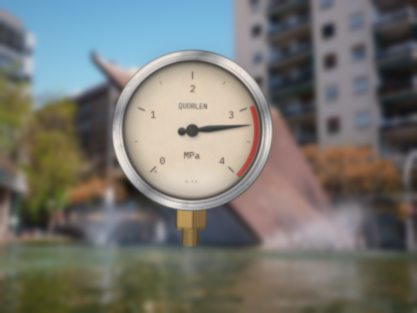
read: 3.25 MPa
